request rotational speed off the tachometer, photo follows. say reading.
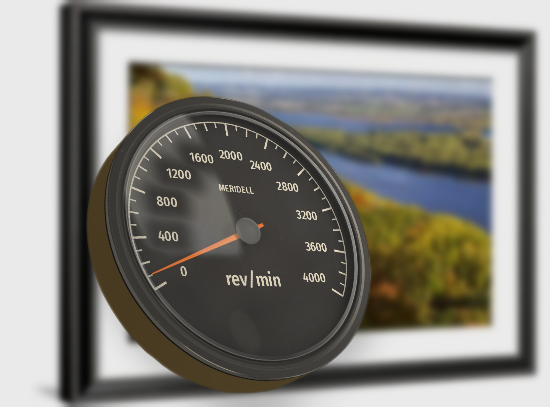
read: 100 rpm
